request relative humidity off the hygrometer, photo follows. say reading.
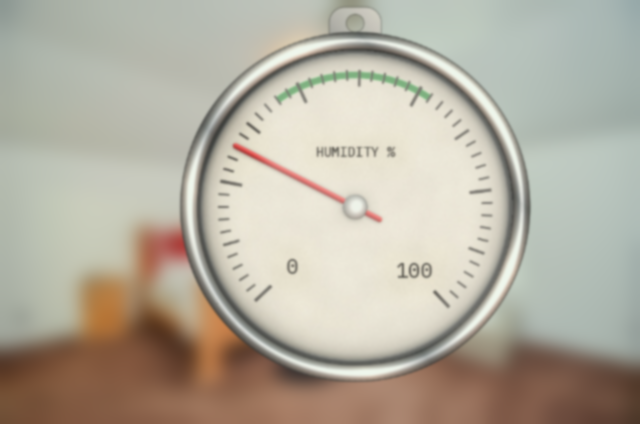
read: 26 %
